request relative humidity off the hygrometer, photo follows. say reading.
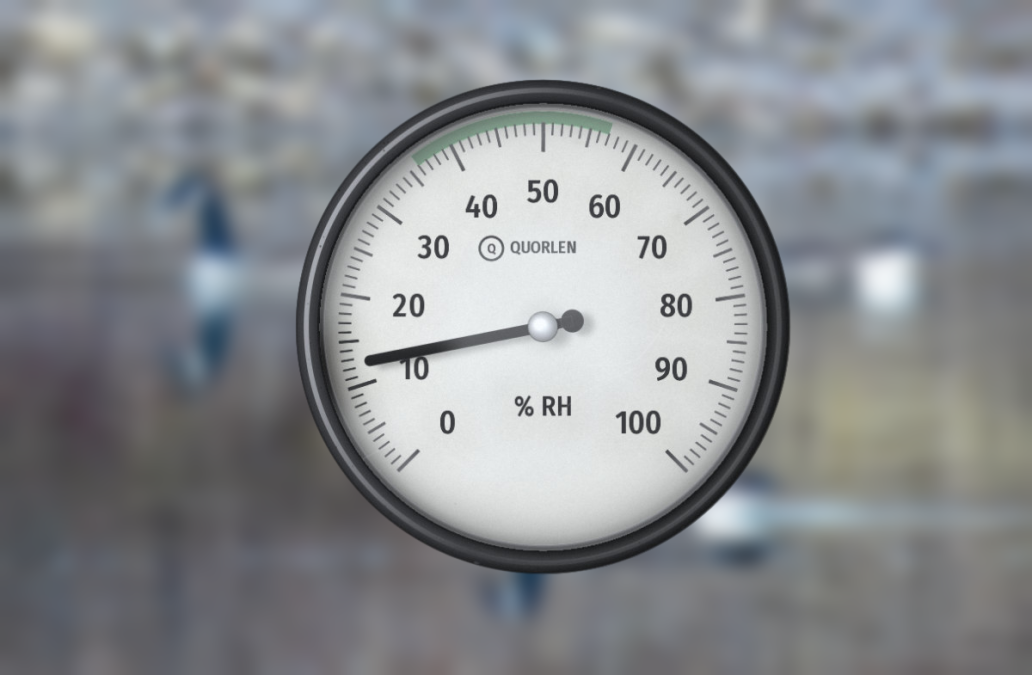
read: 12.5 %
